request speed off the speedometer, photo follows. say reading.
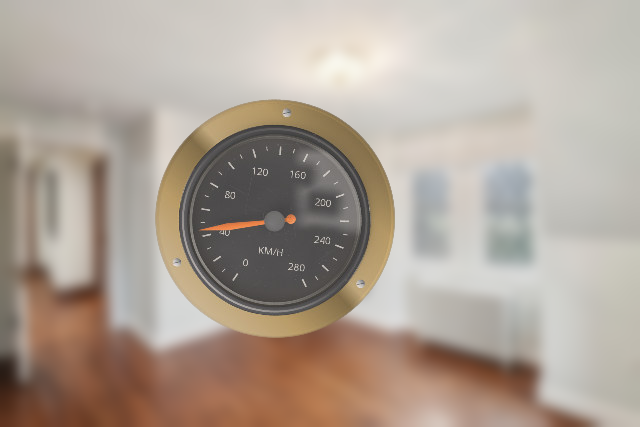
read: 45 km/h
